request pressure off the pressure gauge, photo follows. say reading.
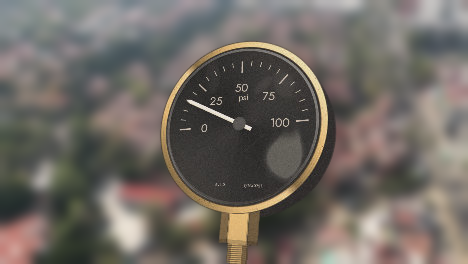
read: 15 psi
